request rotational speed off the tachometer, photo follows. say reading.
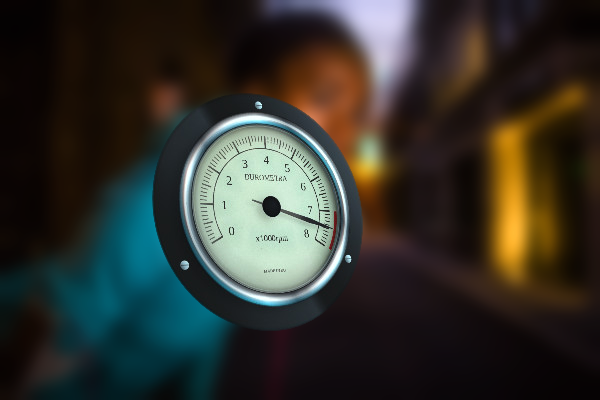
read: 7500 rpm
